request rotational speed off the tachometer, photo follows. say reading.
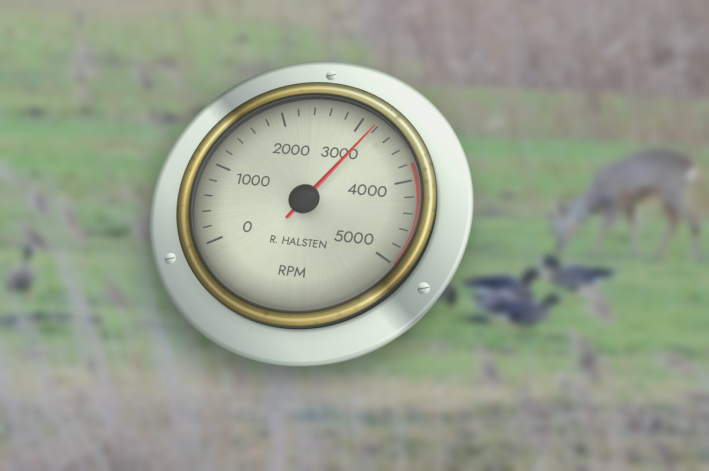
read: 3200 rpm
